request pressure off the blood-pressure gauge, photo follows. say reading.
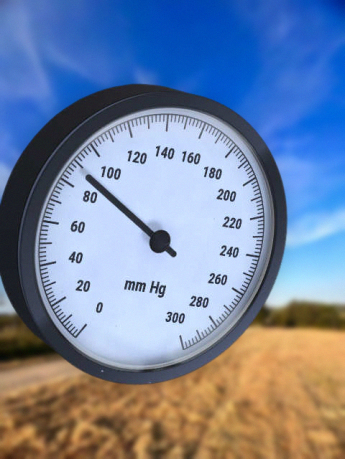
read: 88 mmHg
